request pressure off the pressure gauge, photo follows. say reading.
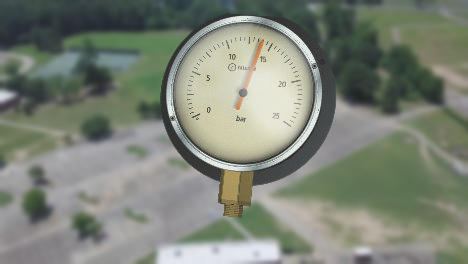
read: 14 bar
